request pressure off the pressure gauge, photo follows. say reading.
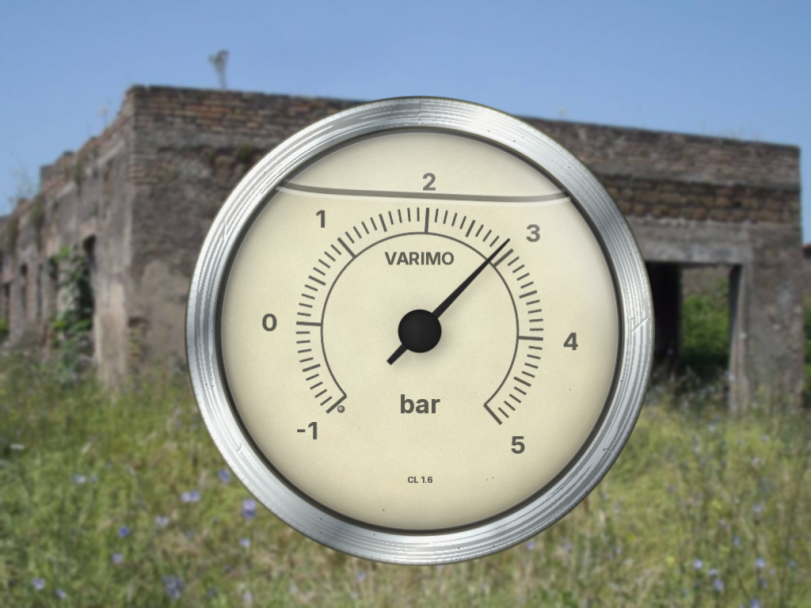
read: 2.9 bar
